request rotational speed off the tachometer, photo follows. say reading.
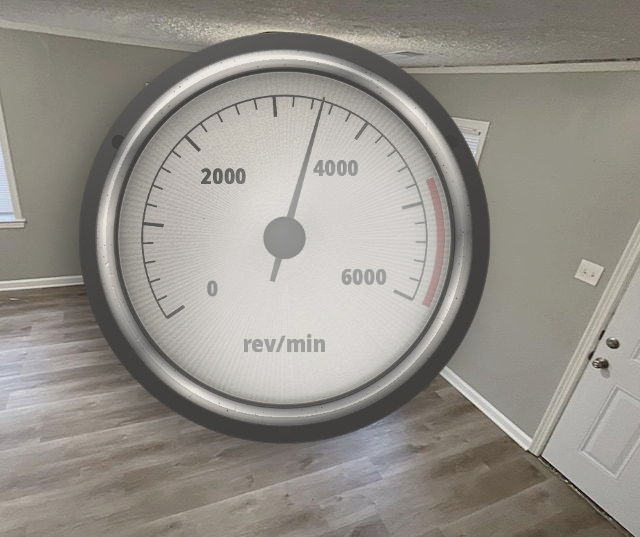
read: 3500 rpm
